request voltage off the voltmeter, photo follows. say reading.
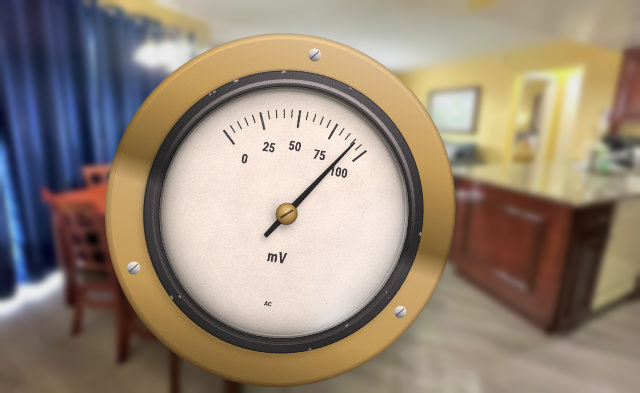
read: 90 mV
